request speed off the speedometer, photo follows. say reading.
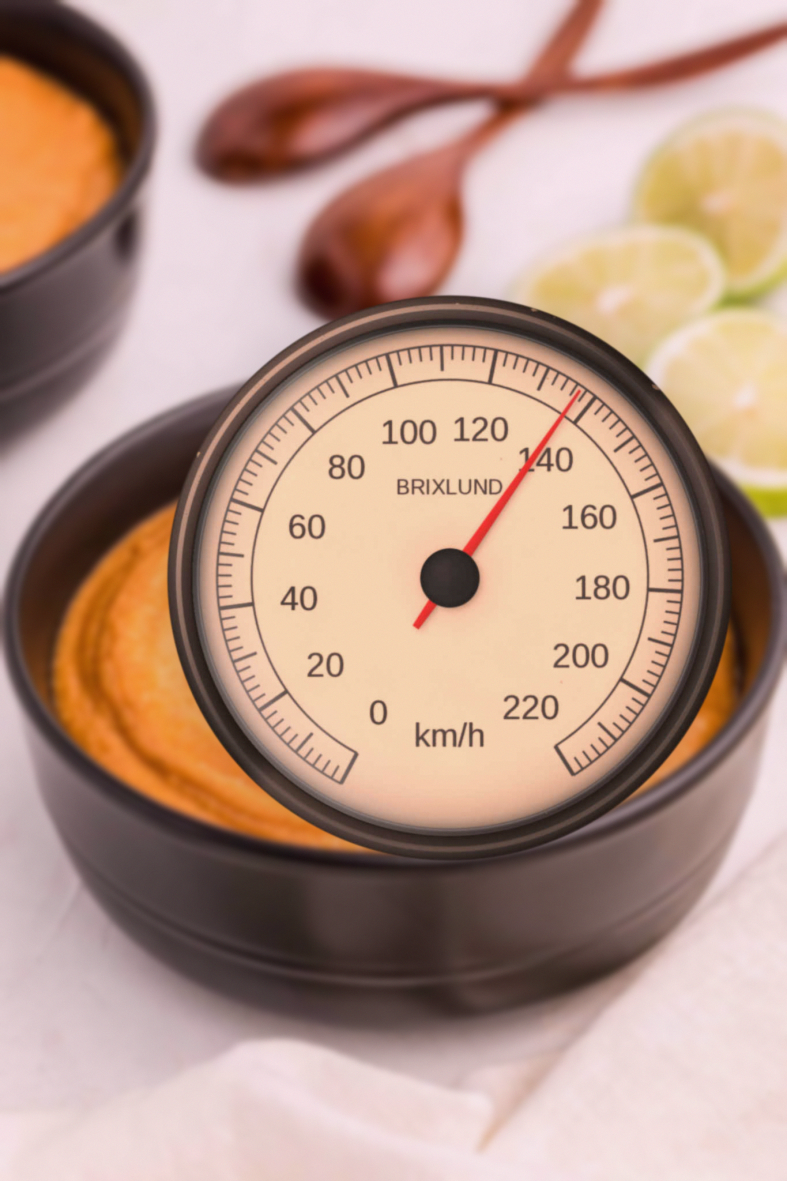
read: 137 km/h
